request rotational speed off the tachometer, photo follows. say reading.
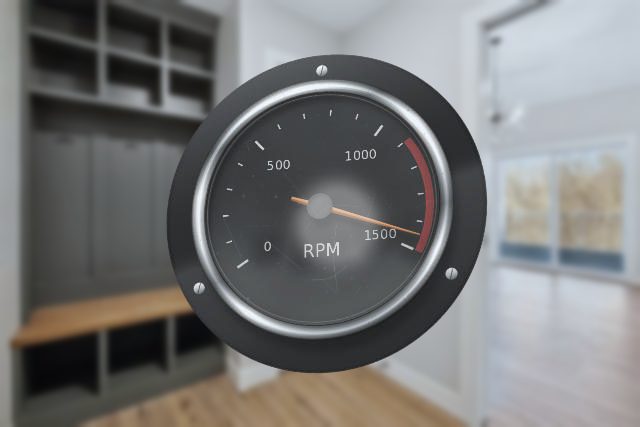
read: 1450 rpm
